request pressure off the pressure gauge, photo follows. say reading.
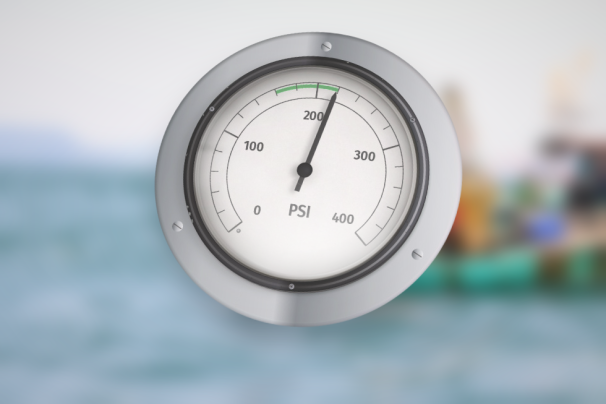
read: 220 psi
